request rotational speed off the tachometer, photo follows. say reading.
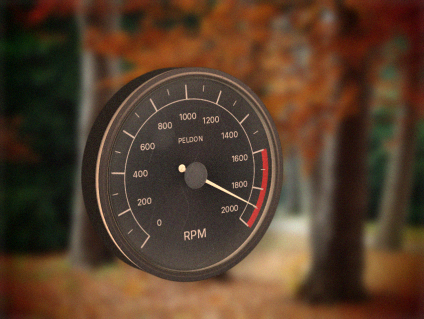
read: 1900 rpm
